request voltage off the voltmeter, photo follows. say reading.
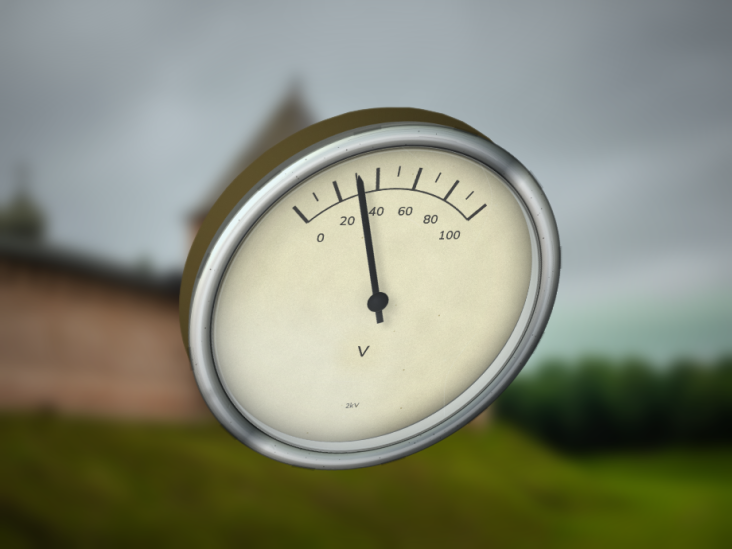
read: 30 V
